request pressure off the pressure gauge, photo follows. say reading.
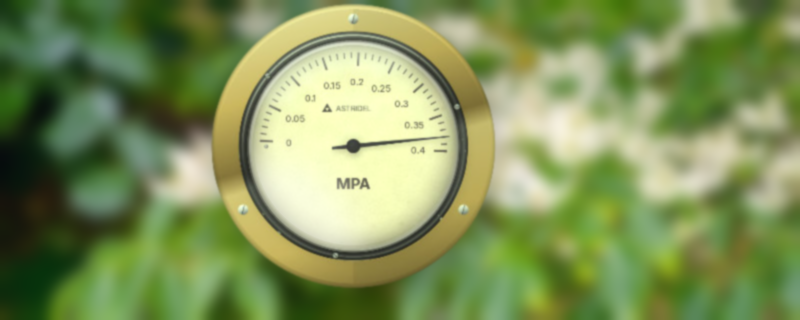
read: 0.38 MPa
